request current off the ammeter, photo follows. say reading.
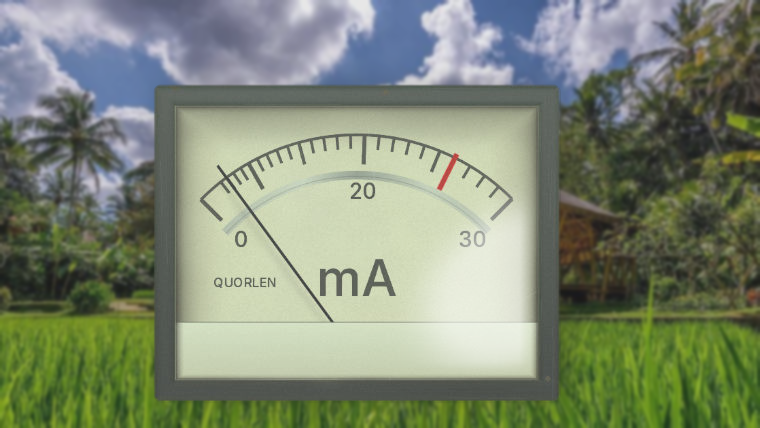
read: 7 mA
